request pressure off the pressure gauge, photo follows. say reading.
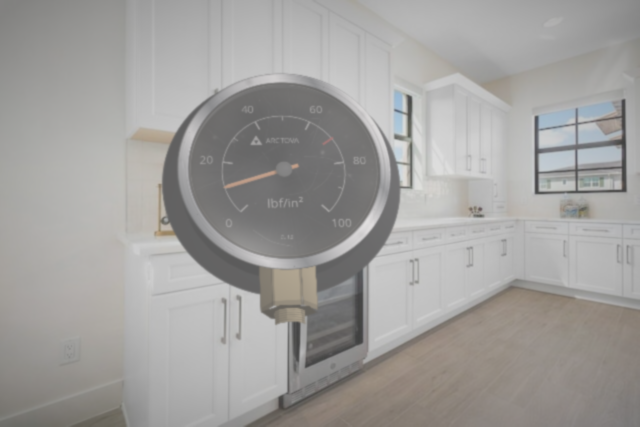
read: 10 psi
